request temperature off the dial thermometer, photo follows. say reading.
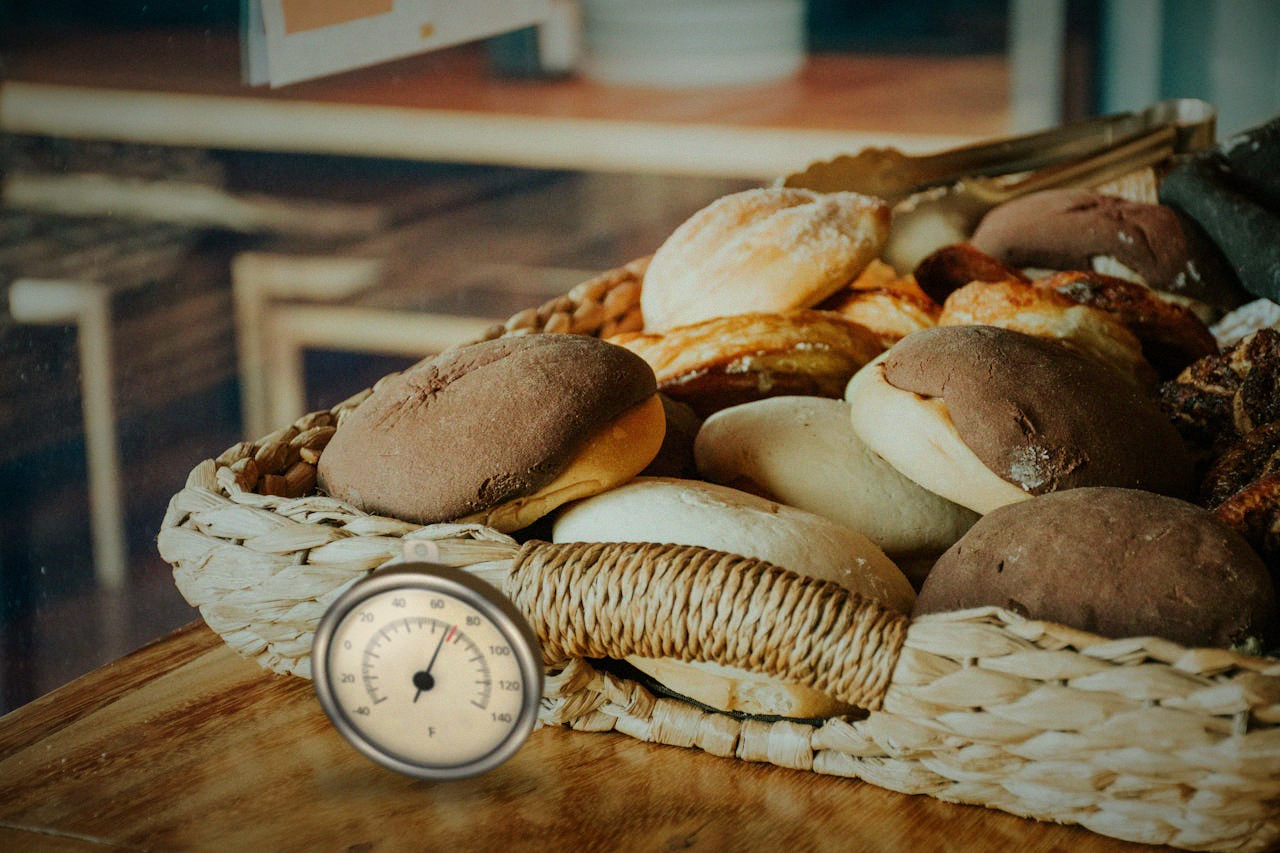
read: 70 °F
